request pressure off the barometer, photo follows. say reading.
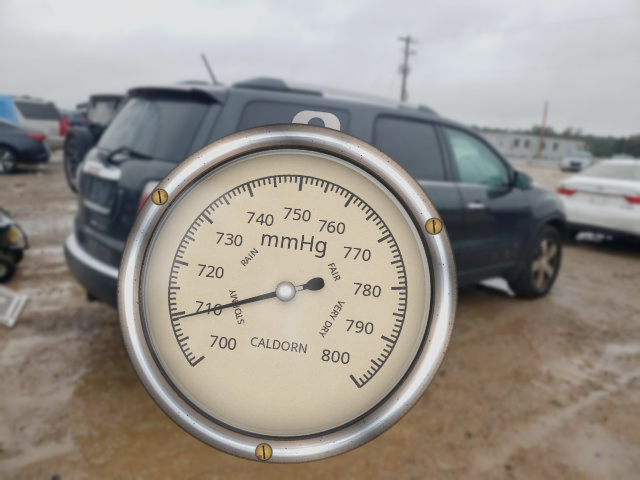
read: 709 mmHg
